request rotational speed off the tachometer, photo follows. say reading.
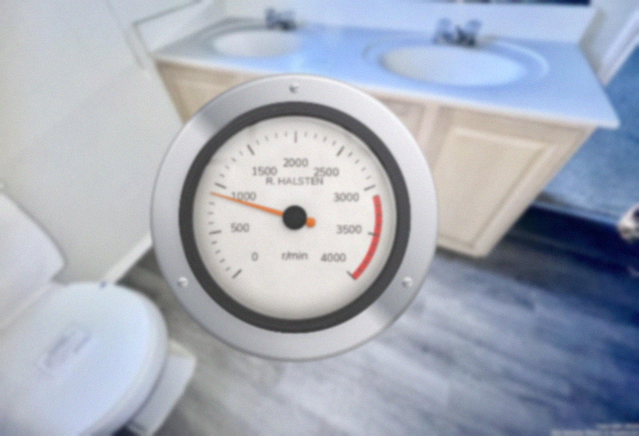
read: 900 rpm
